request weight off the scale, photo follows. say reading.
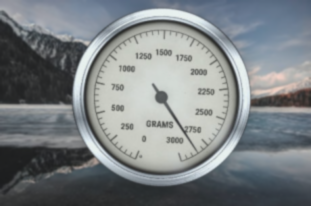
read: 2850 g
